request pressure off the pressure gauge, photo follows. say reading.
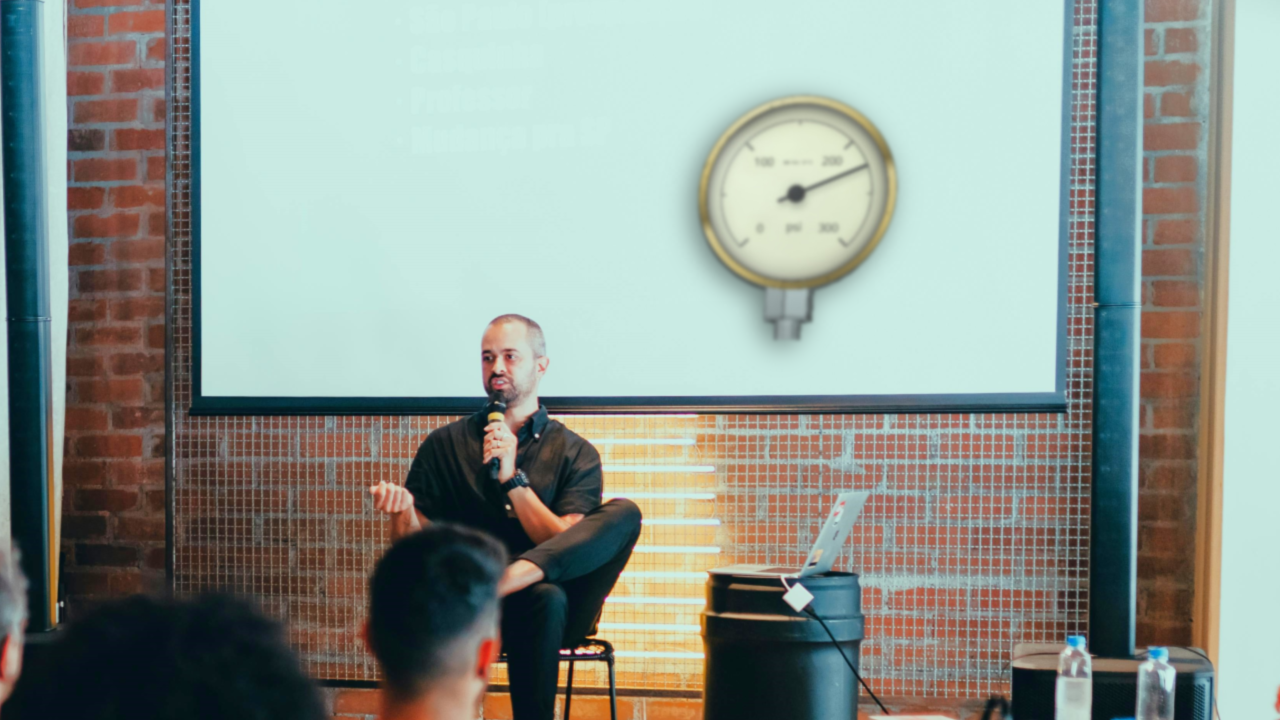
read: 225 psi
